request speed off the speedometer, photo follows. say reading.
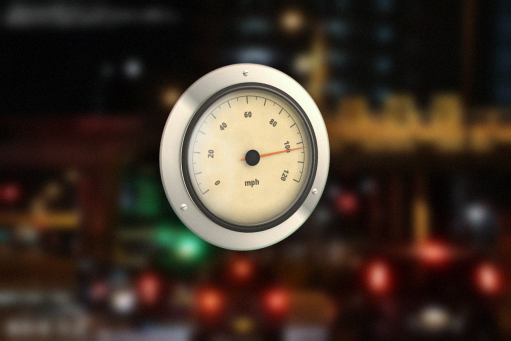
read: 102.5 mph
